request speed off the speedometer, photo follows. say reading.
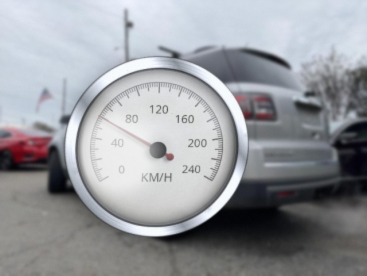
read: 60 km/h
